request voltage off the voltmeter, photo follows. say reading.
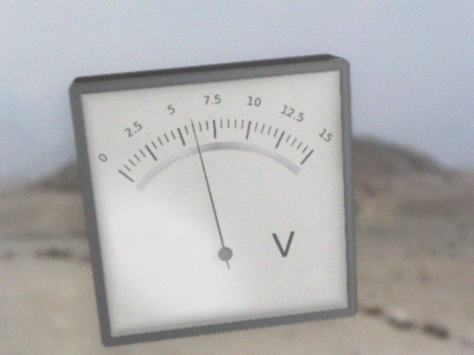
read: 6 V
